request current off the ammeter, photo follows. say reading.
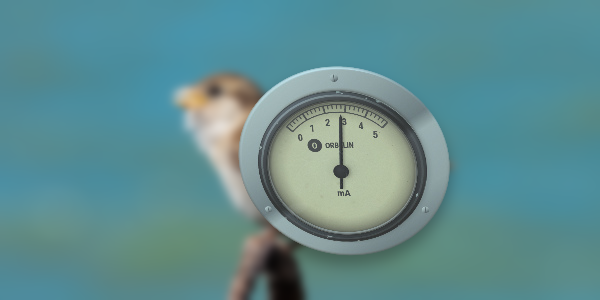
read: 2.8 mA
